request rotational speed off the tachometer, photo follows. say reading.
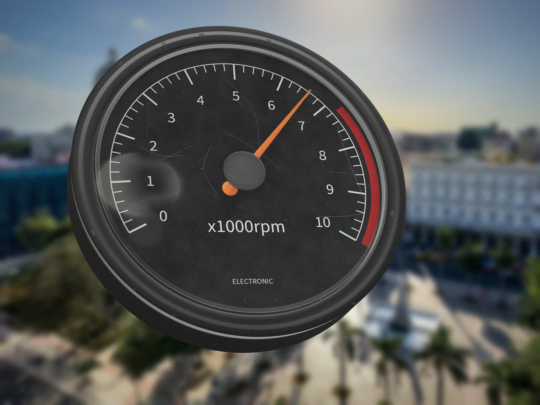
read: 6600 rpm
